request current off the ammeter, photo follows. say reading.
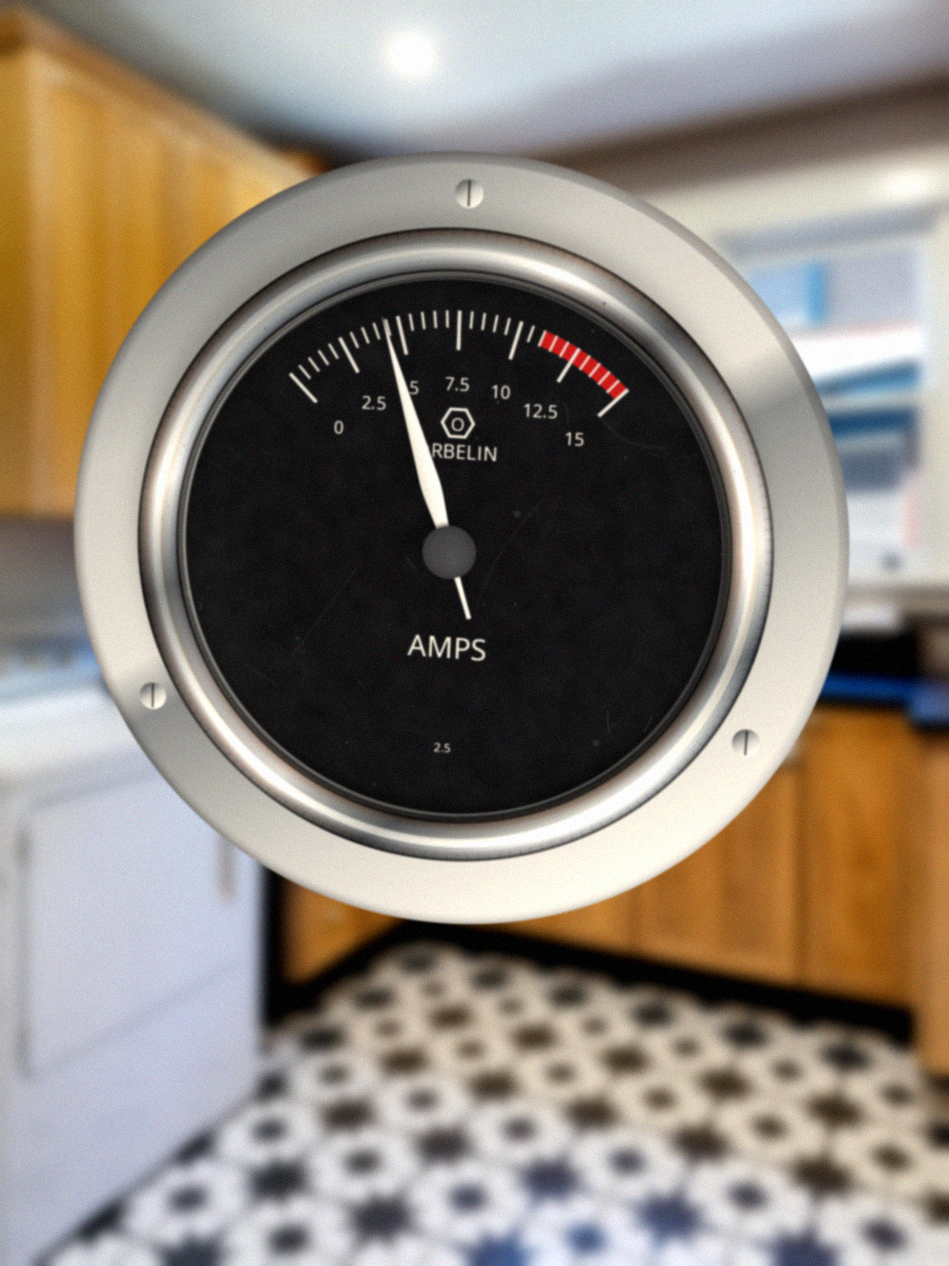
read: 4.5 A
